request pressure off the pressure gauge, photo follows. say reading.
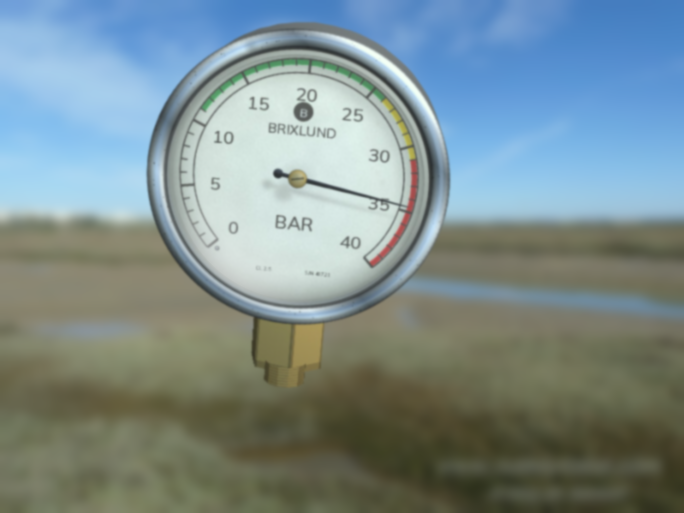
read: 34.5 bar
